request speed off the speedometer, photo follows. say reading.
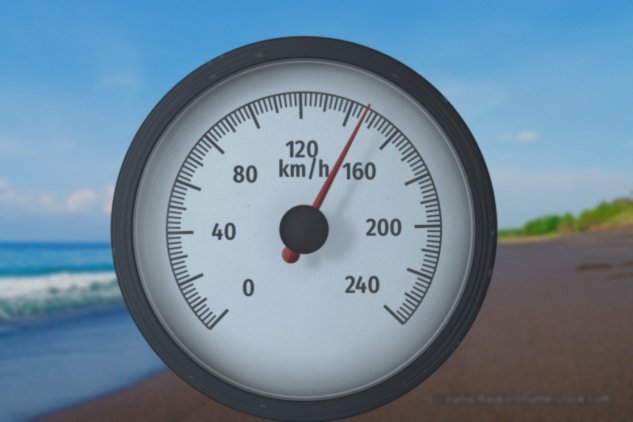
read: 146 km/h
